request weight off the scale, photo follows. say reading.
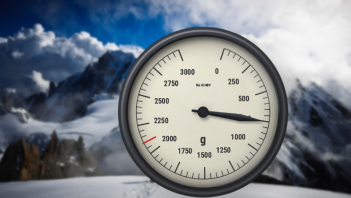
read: 750 g
